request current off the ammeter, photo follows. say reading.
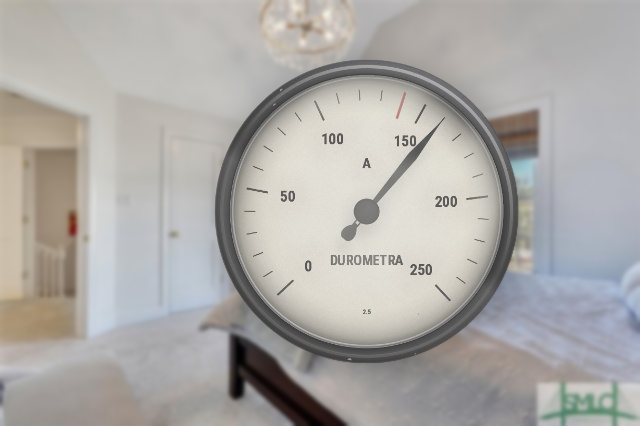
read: 160 A
